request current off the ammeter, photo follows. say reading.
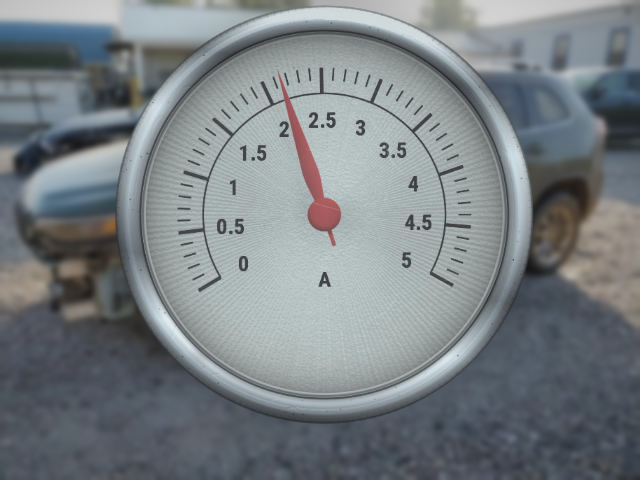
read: 2.15 A
